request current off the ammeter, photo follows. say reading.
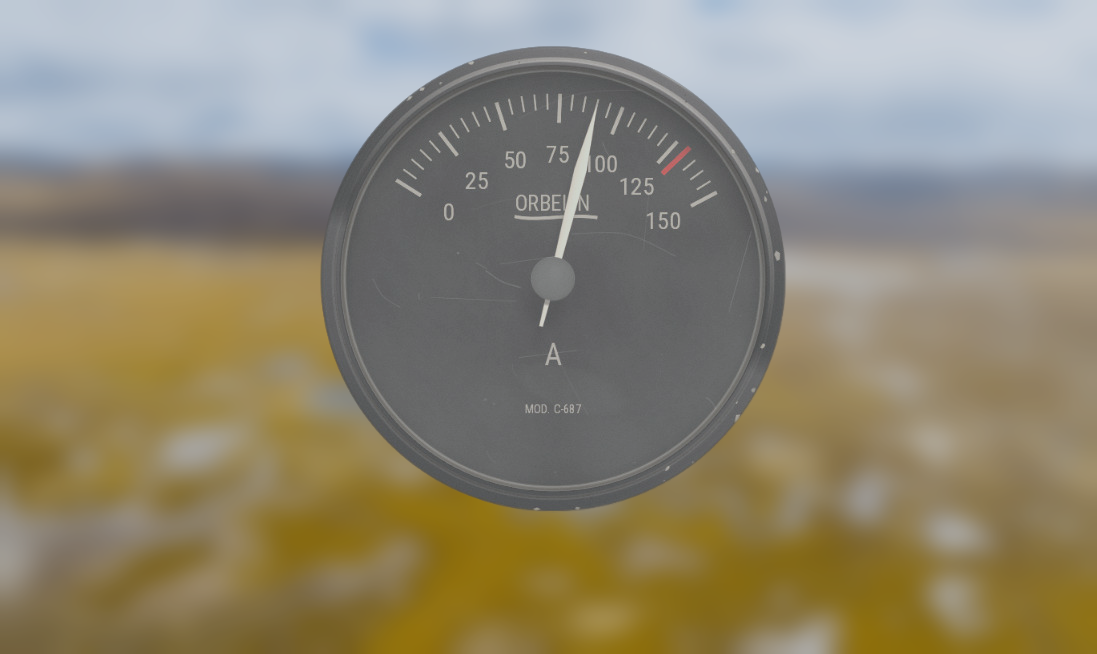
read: 90 A
